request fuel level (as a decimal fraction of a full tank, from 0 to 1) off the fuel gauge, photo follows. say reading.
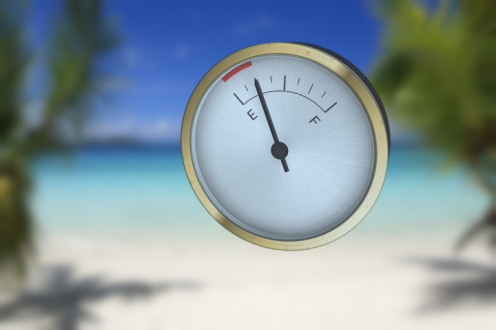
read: 0.25
